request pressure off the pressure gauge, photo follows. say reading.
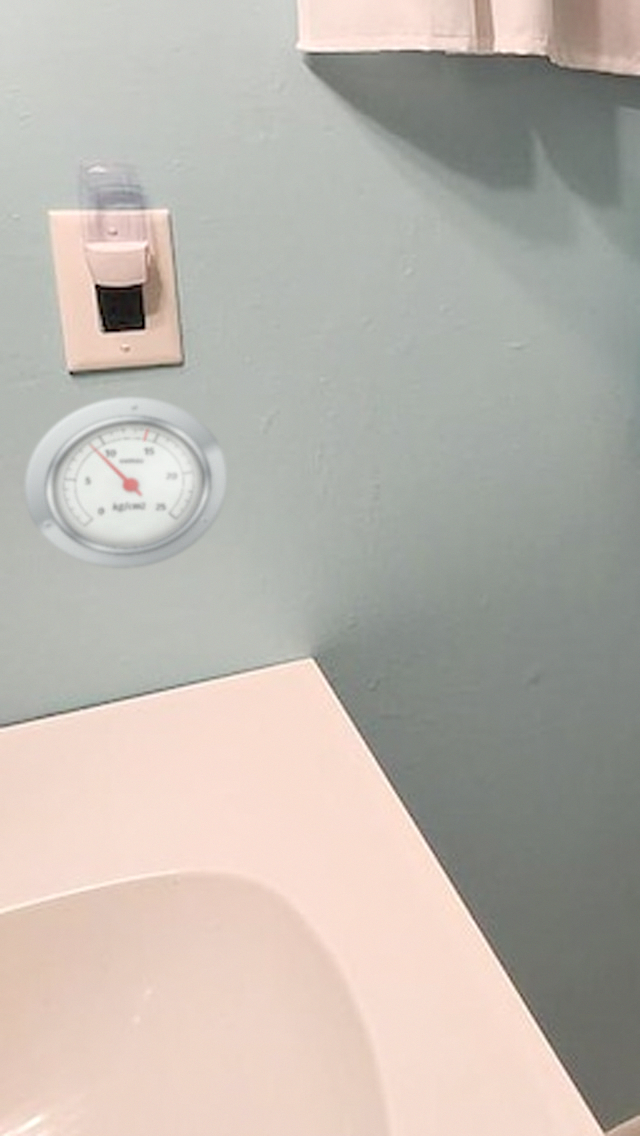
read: 9 kg/cm²
